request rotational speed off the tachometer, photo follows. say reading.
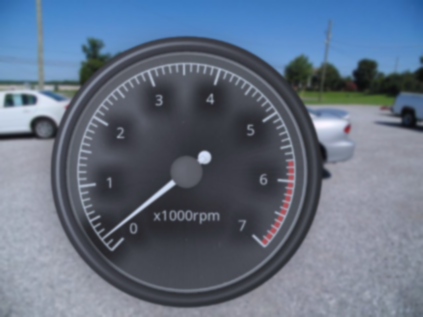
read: 200 rpm
